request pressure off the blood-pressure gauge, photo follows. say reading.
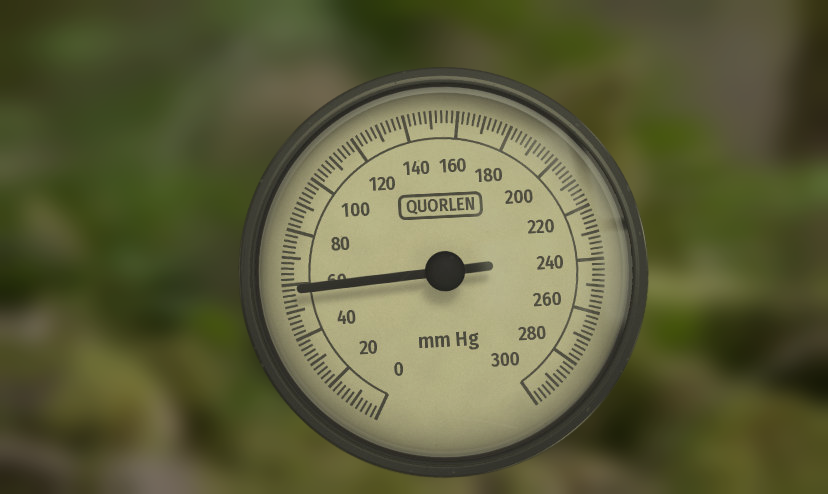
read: 58 mmHg
